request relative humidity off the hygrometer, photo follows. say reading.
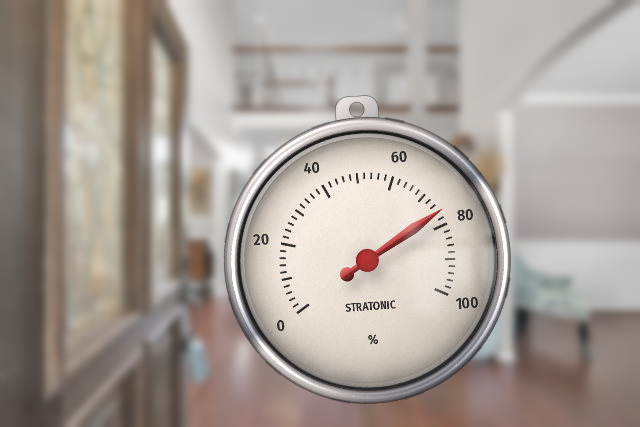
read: 76 %
